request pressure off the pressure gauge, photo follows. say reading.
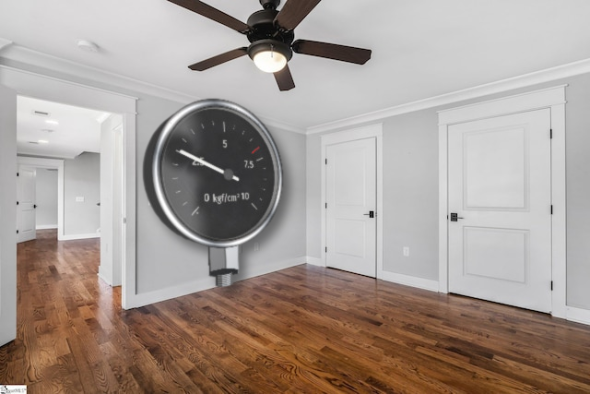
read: 2.5 kg/cm²
